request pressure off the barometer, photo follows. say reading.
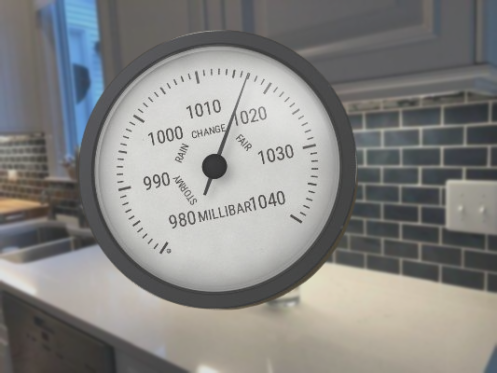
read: 1017 mbar
